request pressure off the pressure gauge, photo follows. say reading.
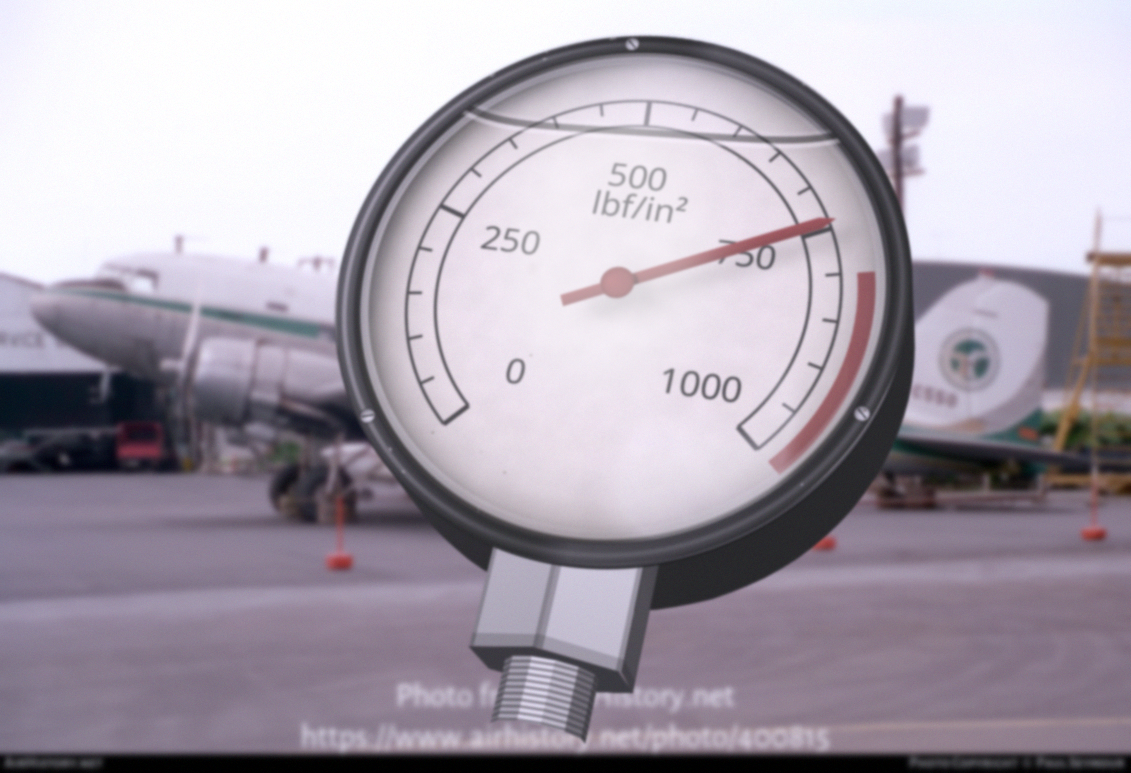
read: 750 psi
